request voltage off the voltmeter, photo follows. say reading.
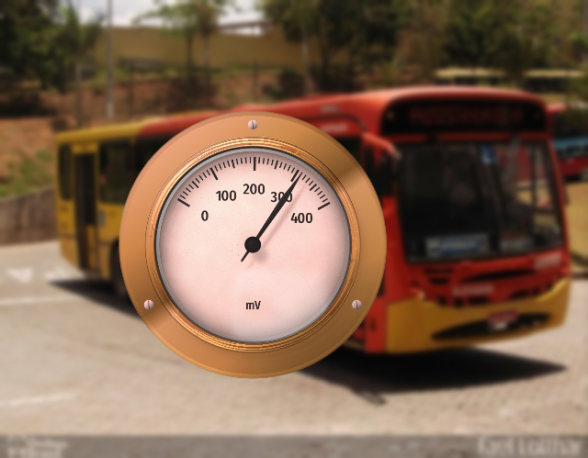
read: 310 mV
